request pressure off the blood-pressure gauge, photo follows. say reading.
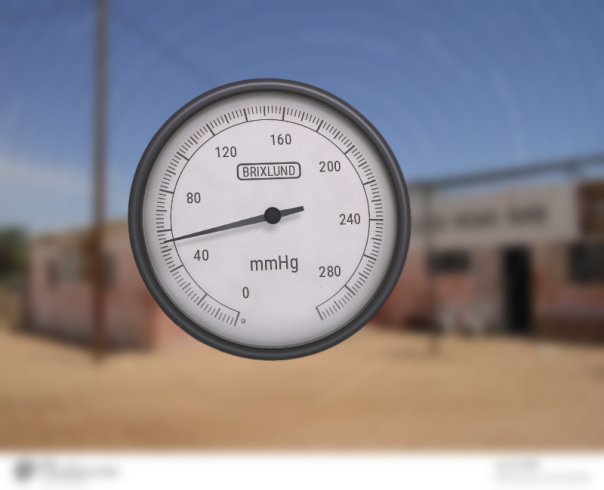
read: 54 mmHg
